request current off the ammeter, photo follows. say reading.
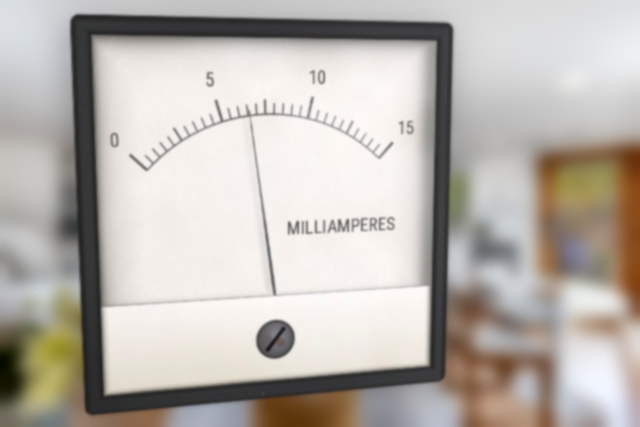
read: 6.5 mA
